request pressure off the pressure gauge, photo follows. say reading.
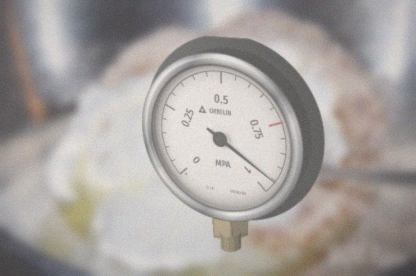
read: 0.95 MPa
